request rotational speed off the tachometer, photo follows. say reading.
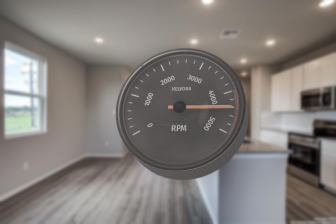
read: 4400 rpm
